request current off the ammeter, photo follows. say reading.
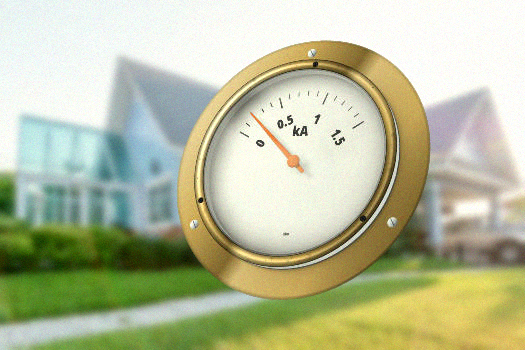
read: 0.2 kA
